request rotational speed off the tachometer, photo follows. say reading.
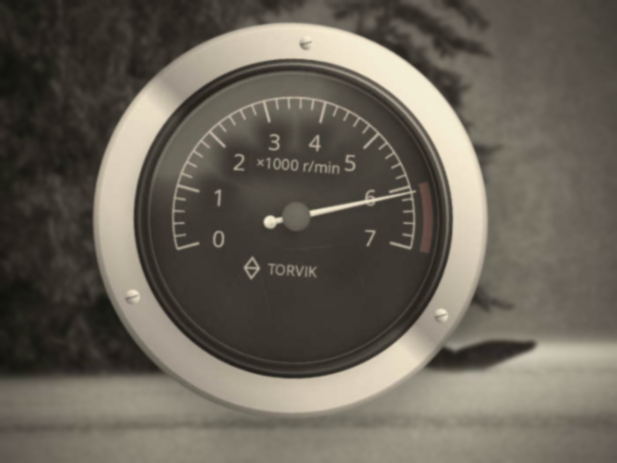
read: 6100 rpm
